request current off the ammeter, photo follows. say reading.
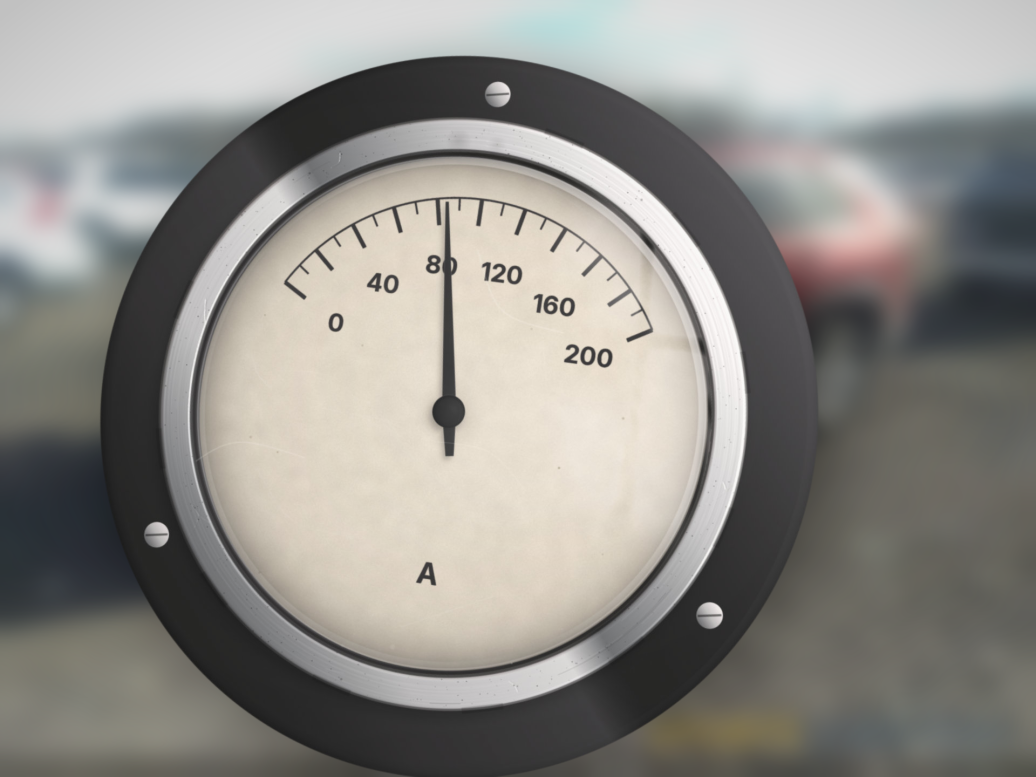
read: 85 A
